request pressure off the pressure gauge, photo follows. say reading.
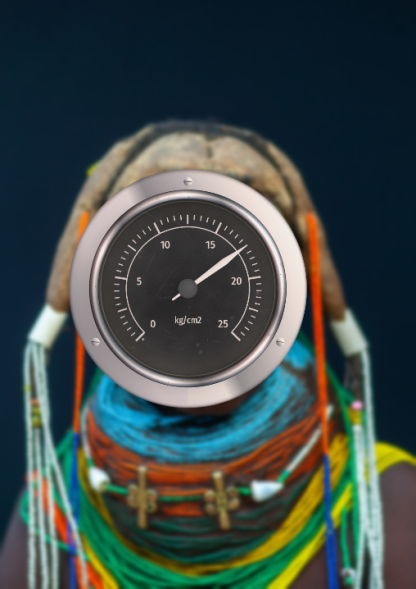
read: 17.5 kg/cm²
